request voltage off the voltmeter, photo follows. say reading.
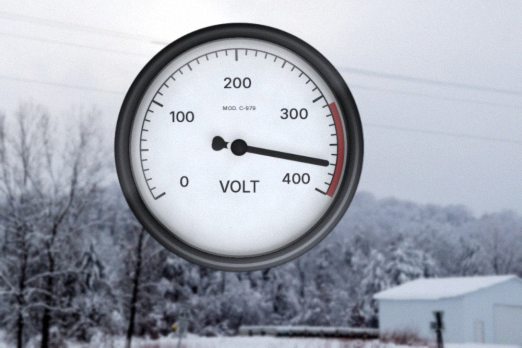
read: 370 V
